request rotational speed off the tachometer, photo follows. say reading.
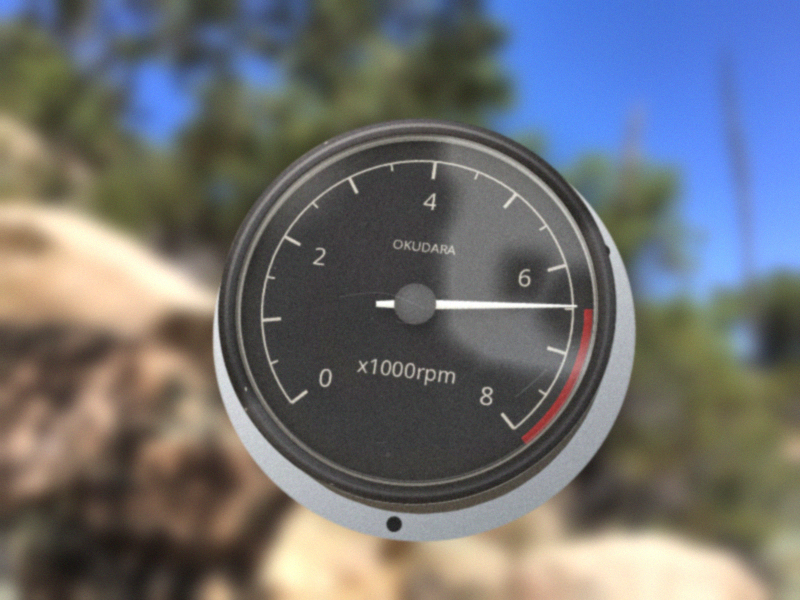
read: 6500 rpm
